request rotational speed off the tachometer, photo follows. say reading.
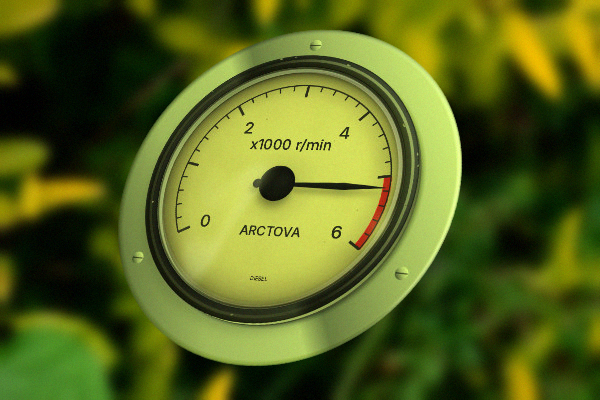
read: 5200 rpm
